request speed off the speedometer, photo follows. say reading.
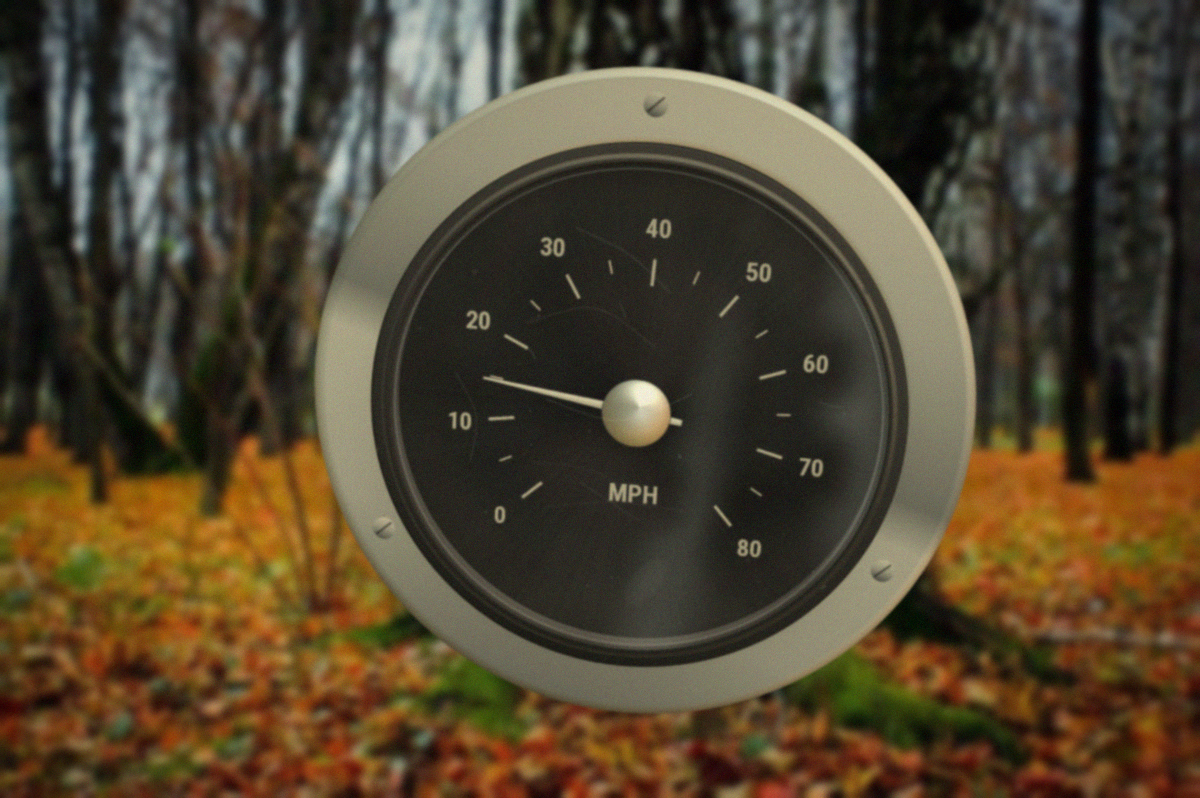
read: 15 mph
